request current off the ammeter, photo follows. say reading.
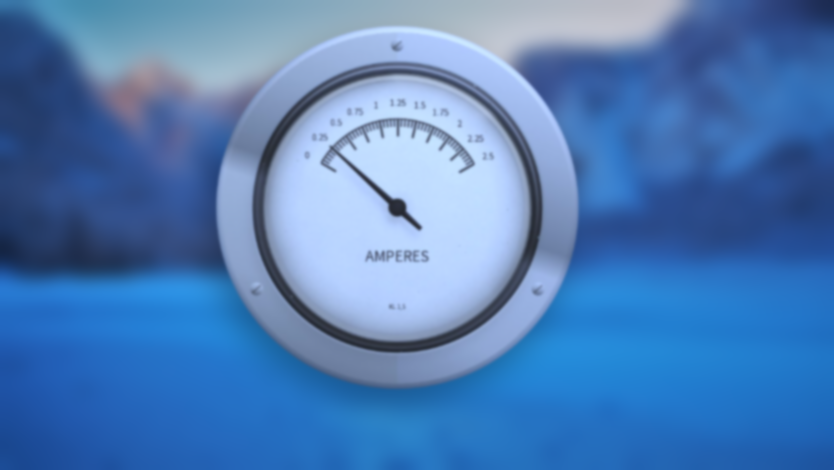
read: 0.25 A
